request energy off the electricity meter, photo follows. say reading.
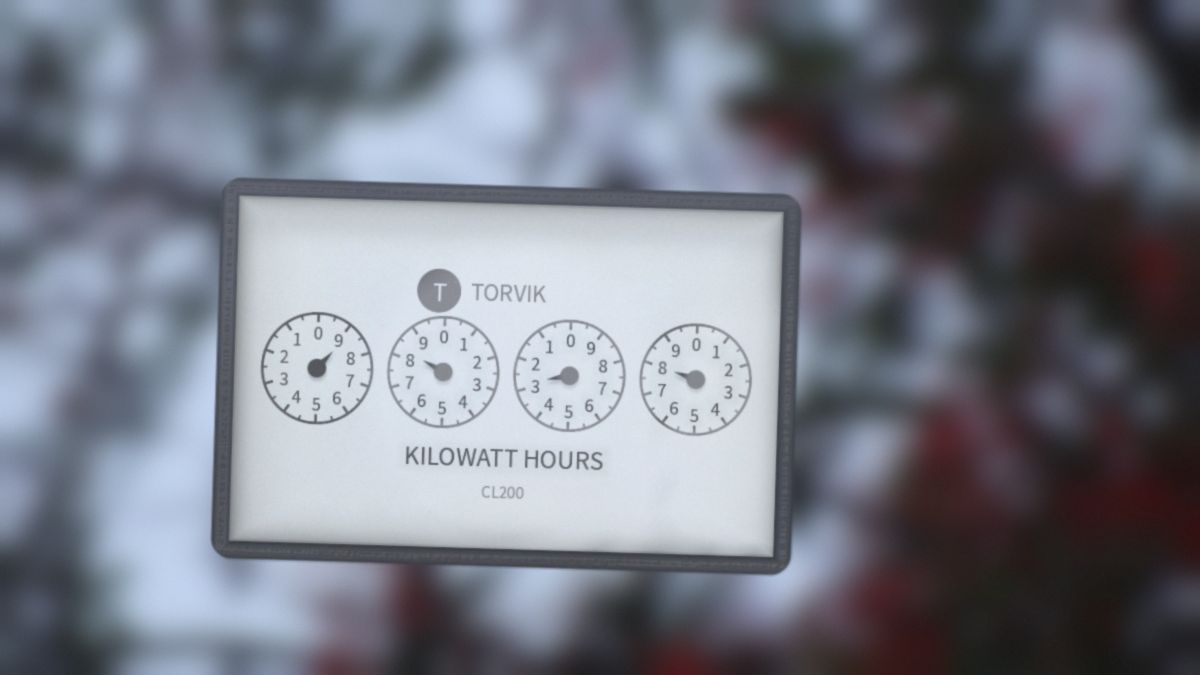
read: 8828 kWh
